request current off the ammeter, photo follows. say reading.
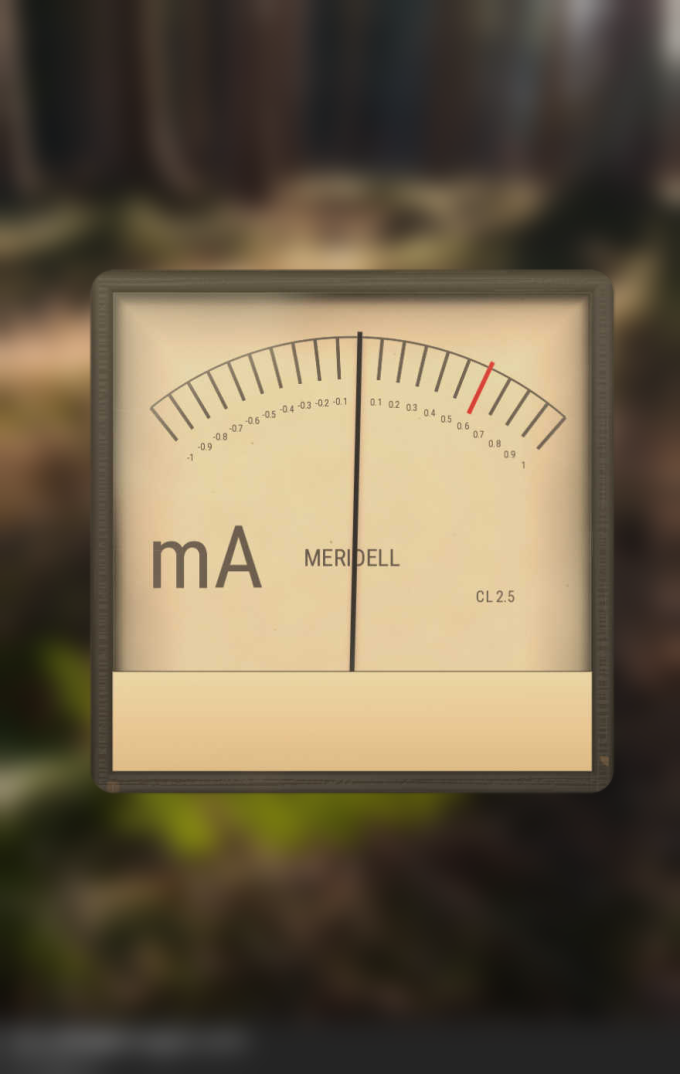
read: 0 mA
